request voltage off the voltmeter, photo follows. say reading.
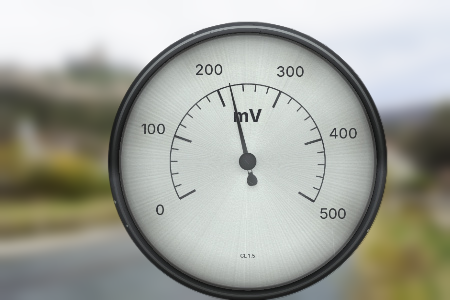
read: 220 mV
